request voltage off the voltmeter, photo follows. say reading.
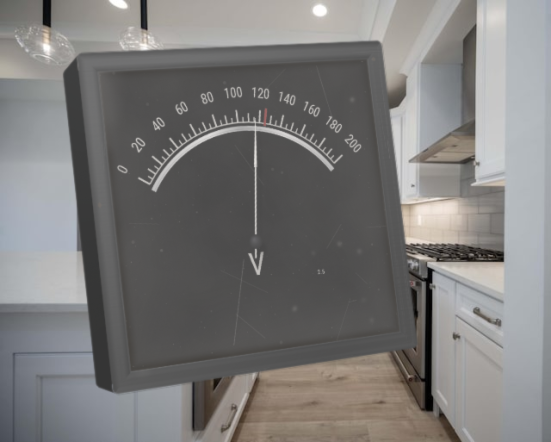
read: 115 V
